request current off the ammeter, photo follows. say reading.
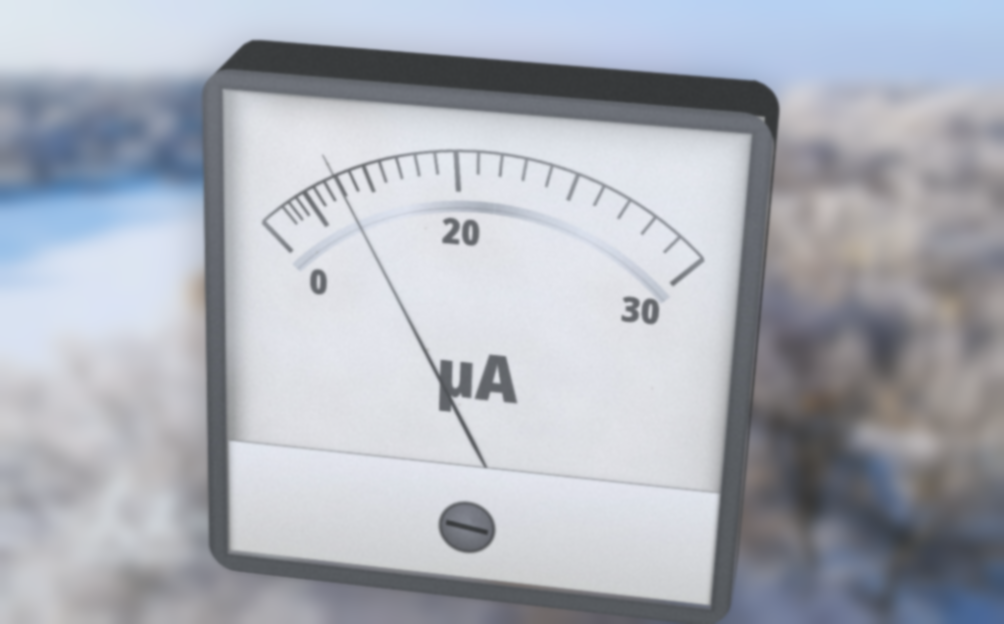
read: 13 µA
